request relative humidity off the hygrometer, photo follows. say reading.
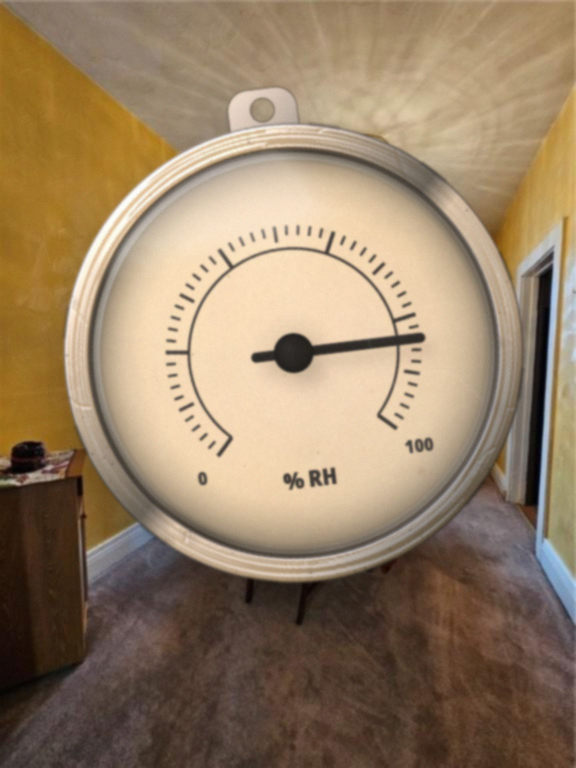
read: 84 %
